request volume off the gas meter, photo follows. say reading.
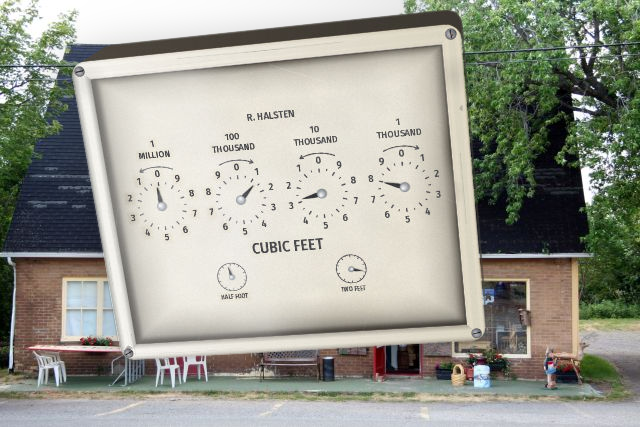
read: 12800 ft³
